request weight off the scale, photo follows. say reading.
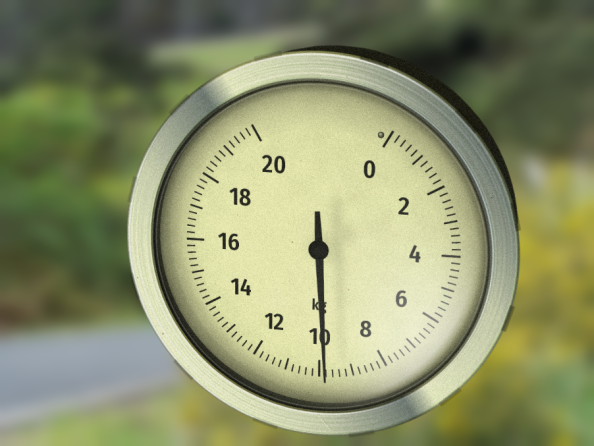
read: 9.8 kg
